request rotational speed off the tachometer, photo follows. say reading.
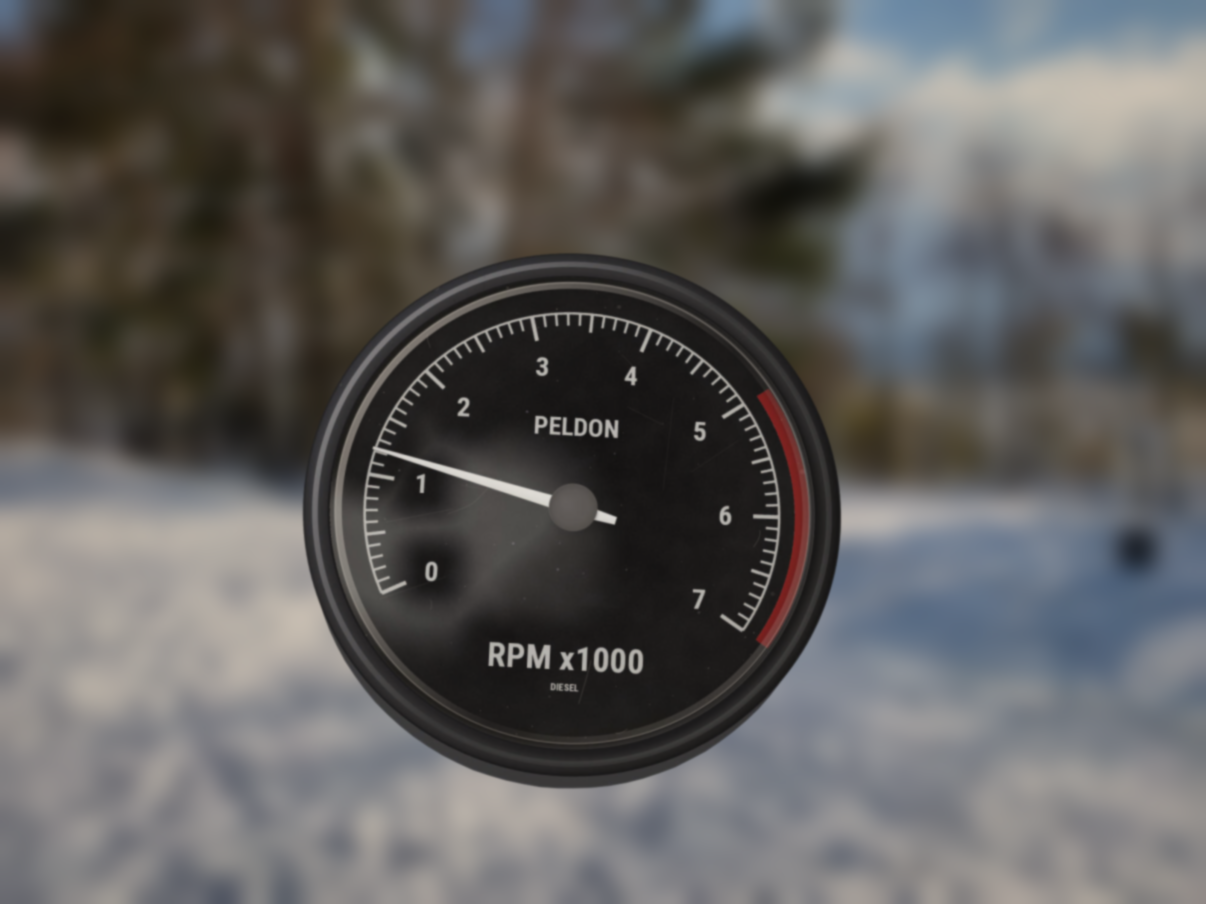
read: 1200 rpm
